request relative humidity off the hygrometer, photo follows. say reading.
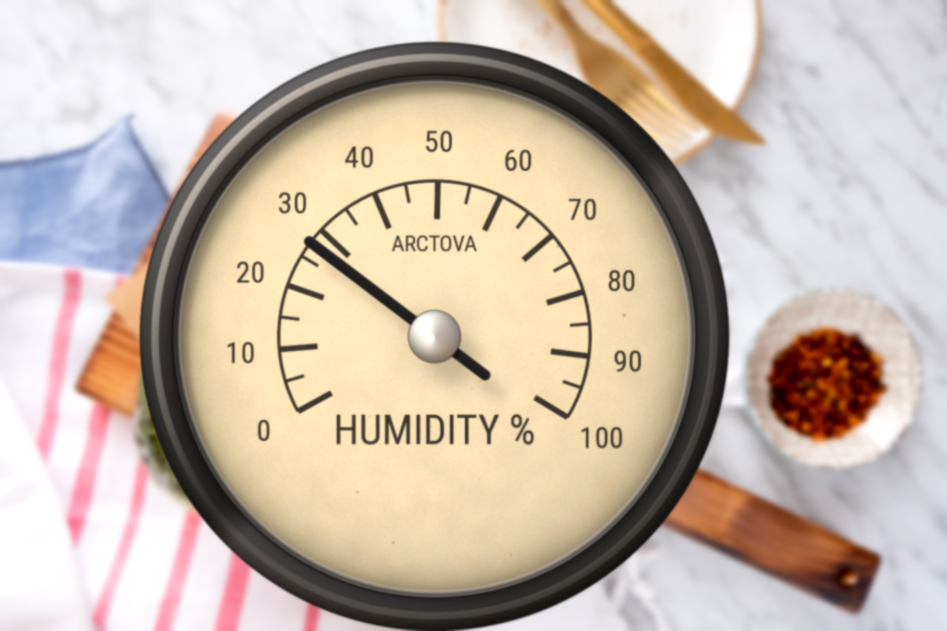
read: 27.5 %
